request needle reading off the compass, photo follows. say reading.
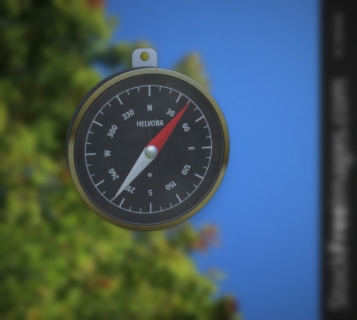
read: 40 °
